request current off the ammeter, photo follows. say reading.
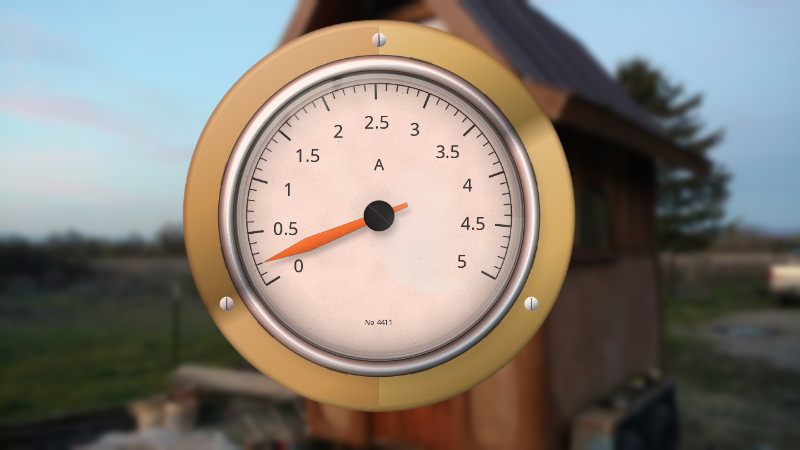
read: 0.2 A
